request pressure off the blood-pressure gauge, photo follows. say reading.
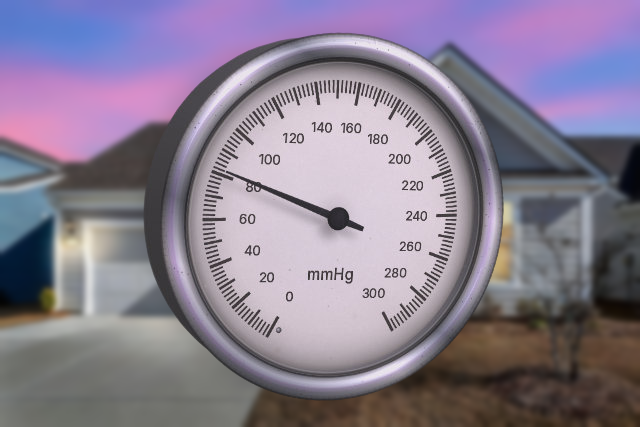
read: 82 mmHg
